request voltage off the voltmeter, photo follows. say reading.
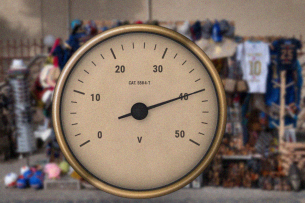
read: 40 V
